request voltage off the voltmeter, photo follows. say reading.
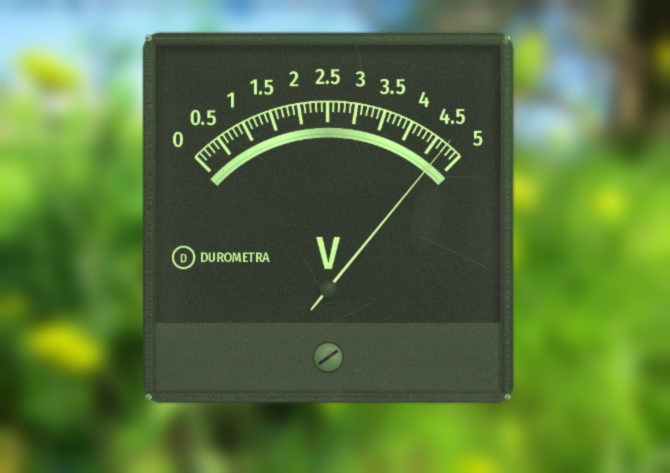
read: 4.7 V
